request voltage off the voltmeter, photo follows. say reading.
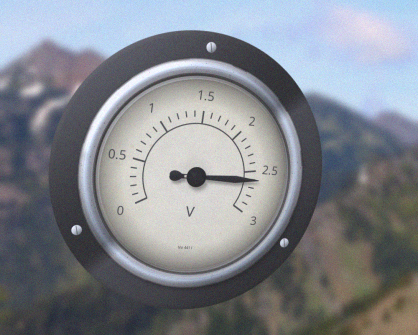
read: 2.6 V
